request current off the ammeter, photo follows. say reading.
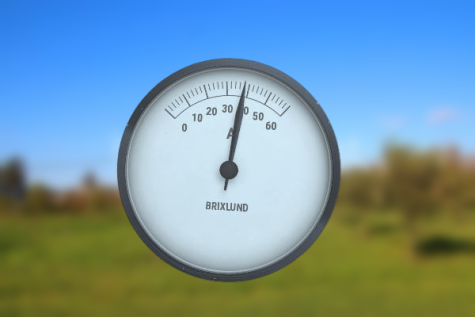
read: 38 A
